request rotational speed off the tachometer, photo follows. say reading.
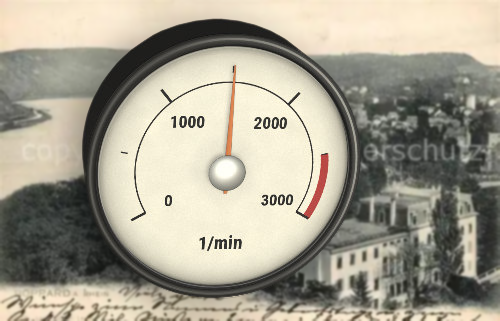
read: 1500 rpm
